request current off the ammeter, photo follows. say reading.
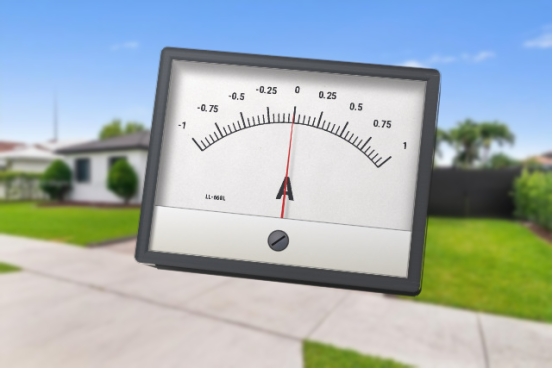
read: 0 A
